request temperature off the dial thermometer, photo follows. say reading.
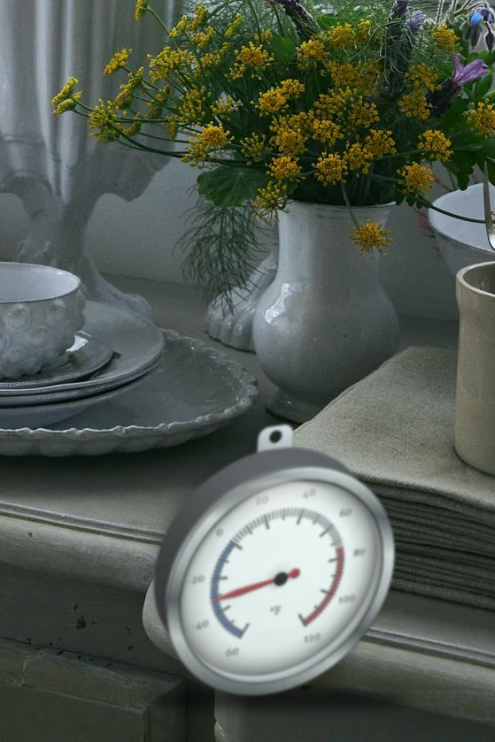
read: -30 °F
